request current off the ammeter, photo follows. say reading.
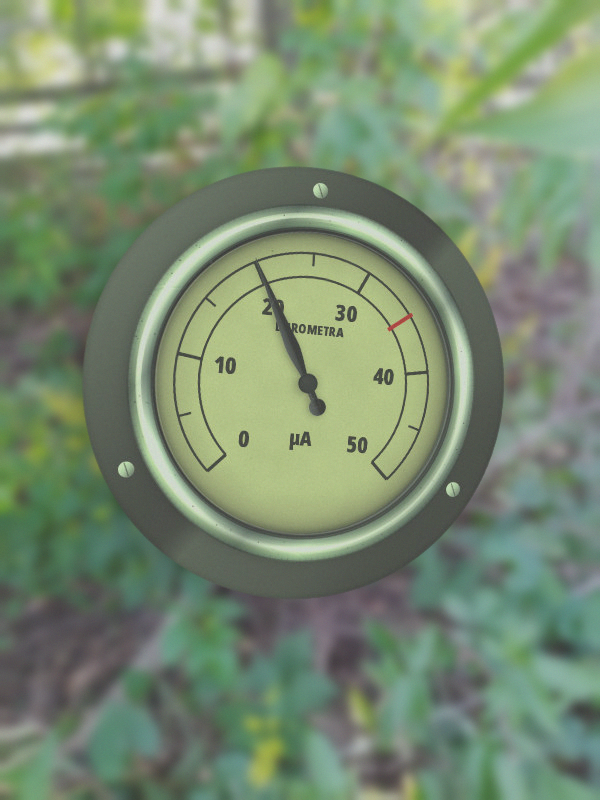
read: 20 µA
